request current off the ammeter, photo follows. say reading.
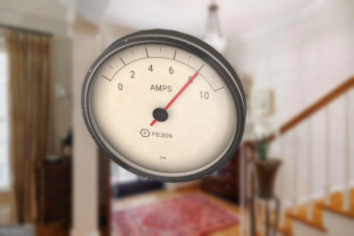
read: 8 A
